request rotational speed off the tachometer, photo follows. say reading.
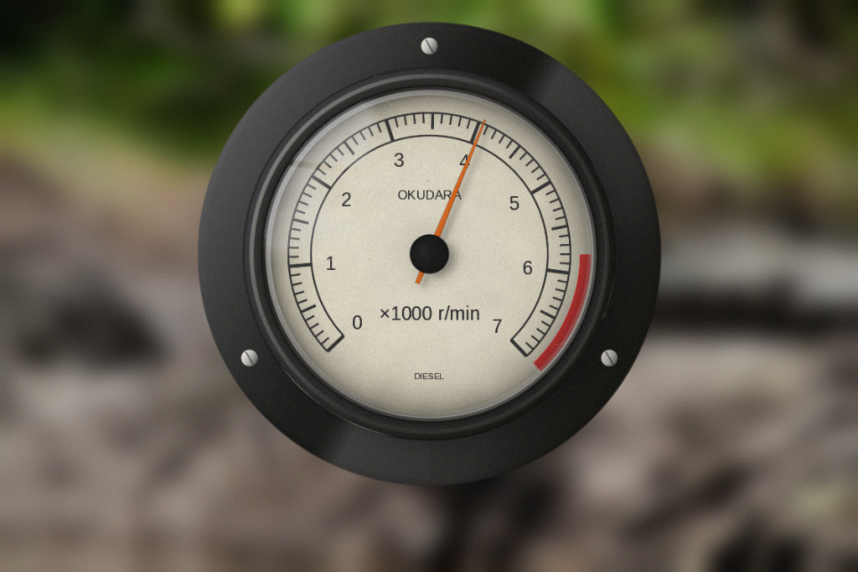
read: 4050 rpm
